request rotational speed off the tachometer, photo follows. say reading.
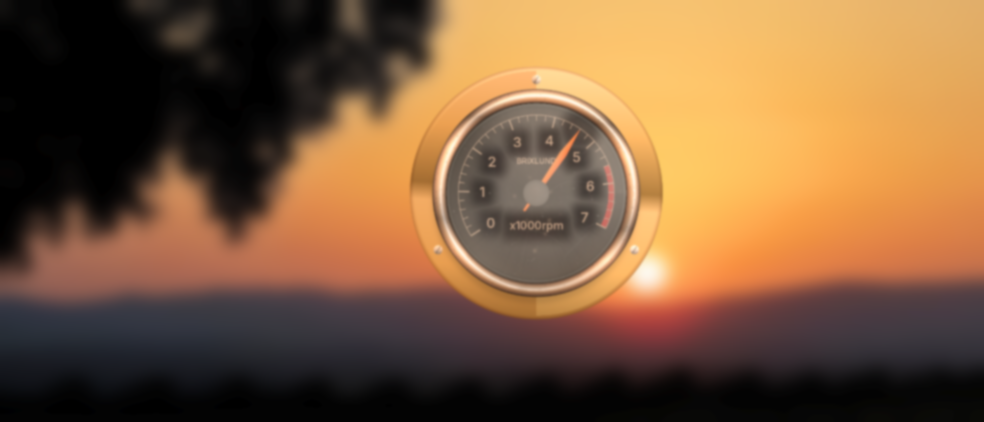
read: 4600 rpm
